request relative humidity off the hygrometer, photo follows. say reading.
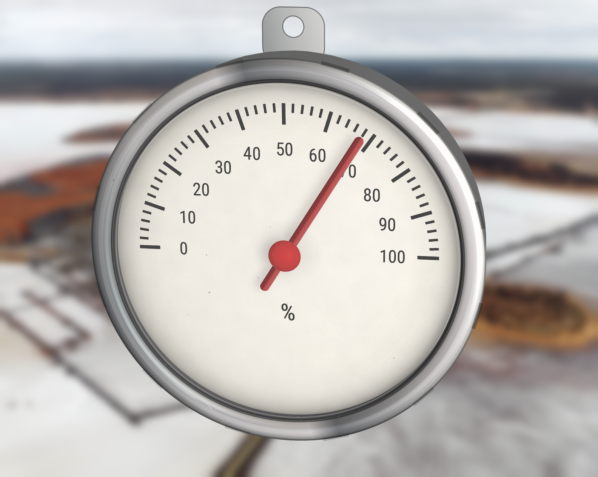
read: 68 %
